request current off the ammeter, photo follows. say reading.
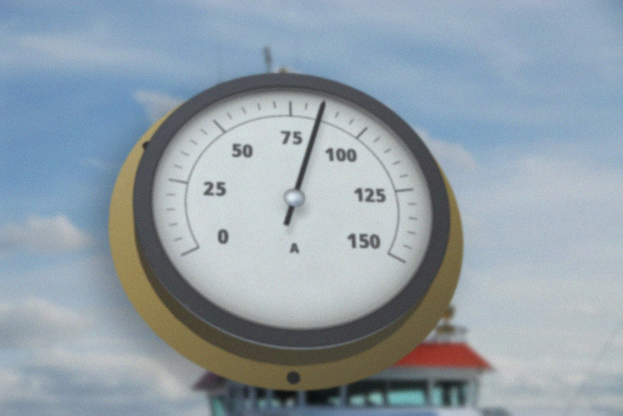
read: 85 A
